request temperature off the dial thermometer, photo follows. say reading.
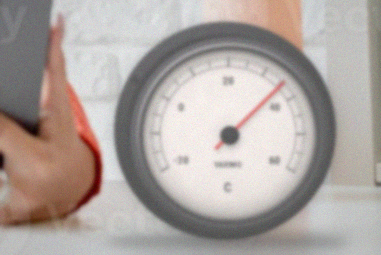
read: 35 °C
